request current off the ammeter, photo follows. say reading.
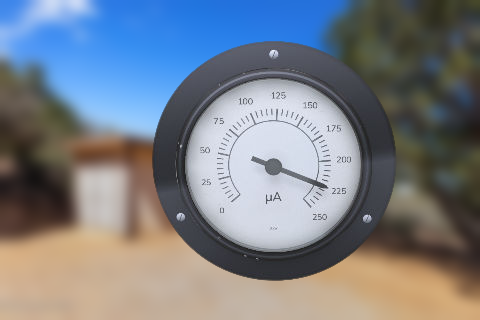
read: 225 µA
